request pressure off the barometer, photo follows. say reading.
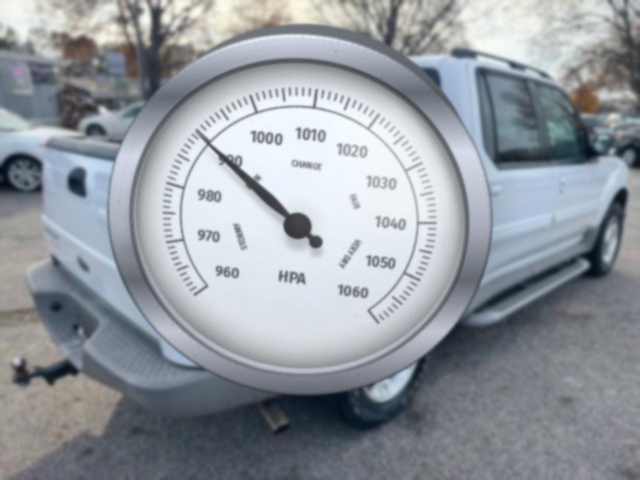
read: 990 hPa
